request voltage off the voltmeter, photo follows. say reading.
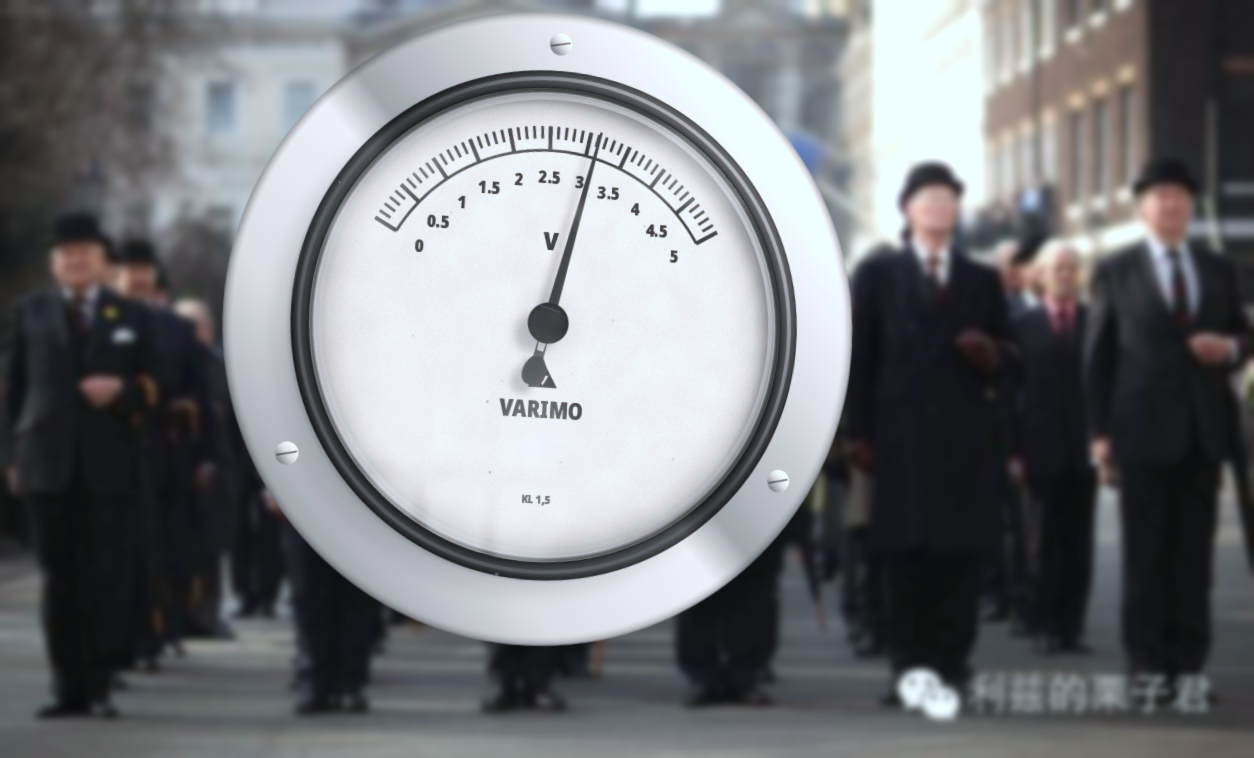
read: 3.1 V
